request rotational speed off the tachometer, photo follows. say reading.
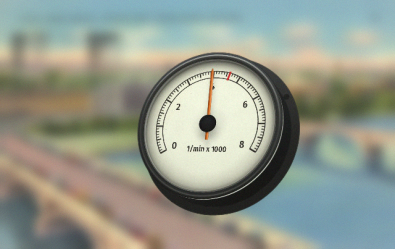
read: 4000 rpm
